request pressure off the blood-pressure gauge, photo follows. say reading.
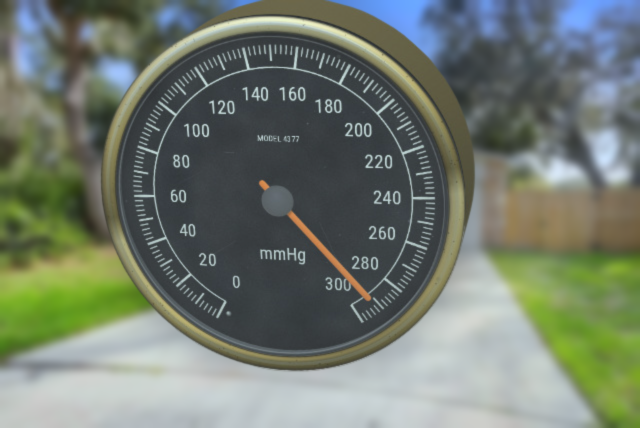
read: 290 mmHg
